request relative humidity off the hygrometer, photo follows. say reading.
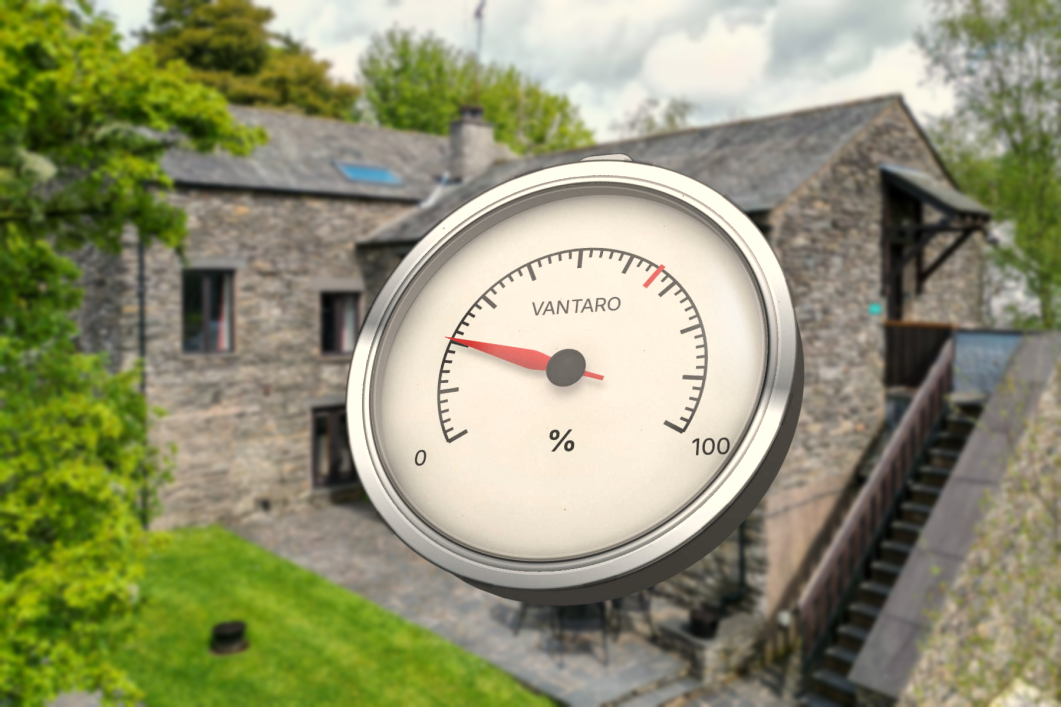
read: 20 %
